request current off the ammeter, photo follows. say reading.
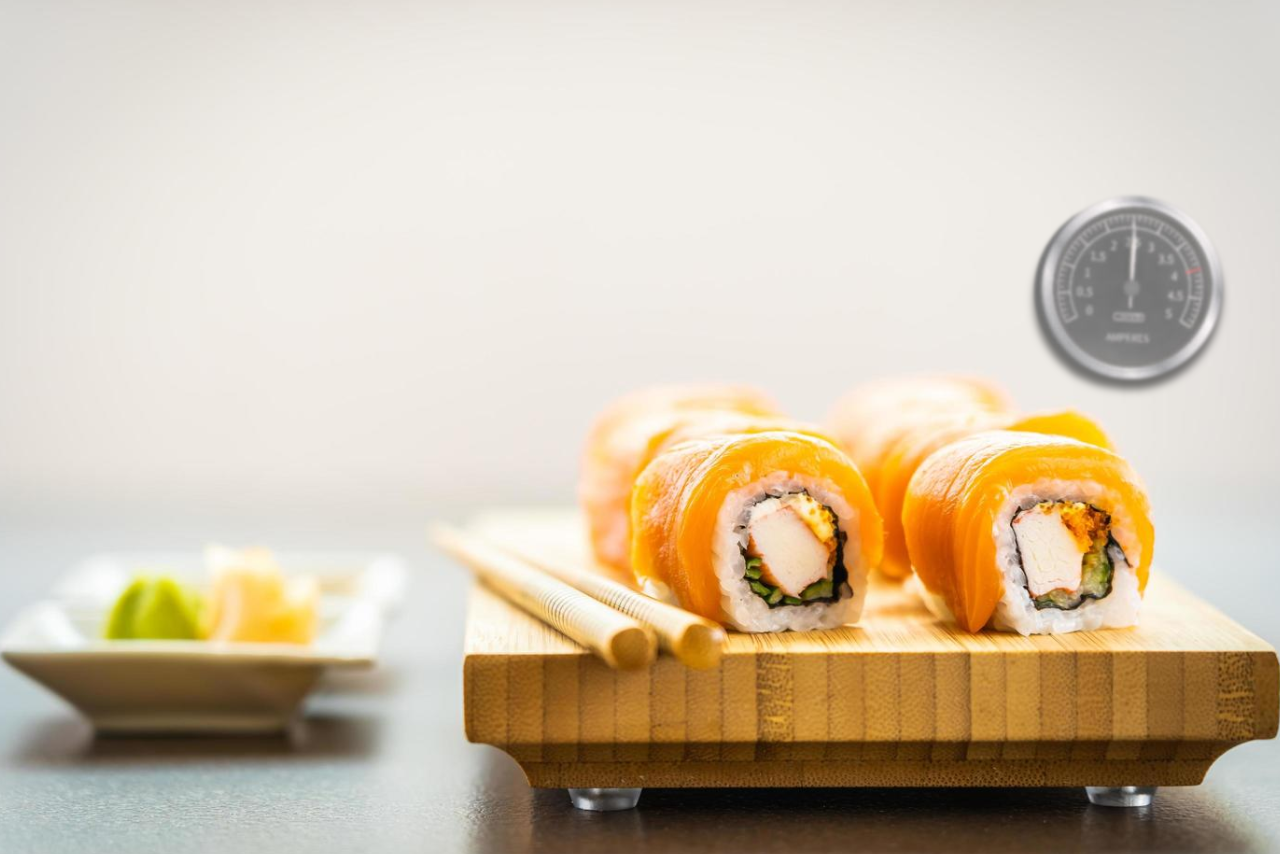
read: 2.5 A
